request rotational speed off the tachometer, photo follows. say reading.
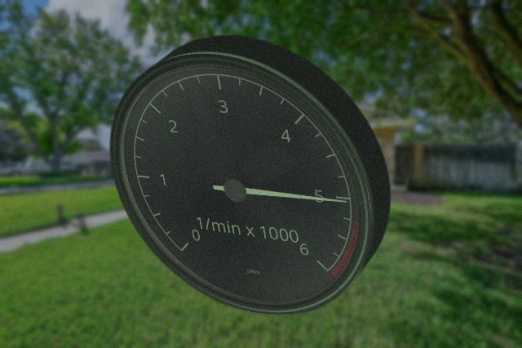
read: 5000 rpm
